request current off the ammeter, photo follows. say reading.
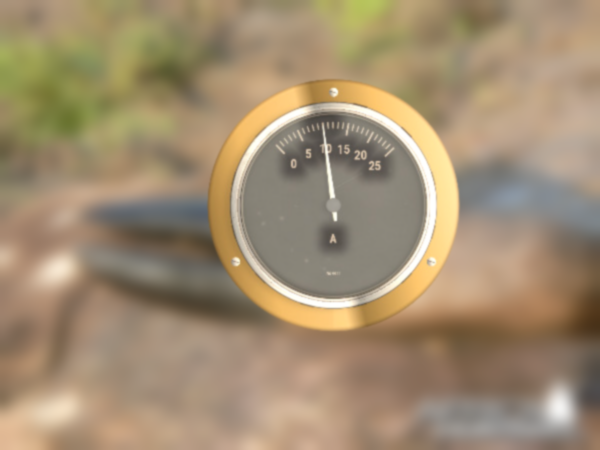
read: 10 A
